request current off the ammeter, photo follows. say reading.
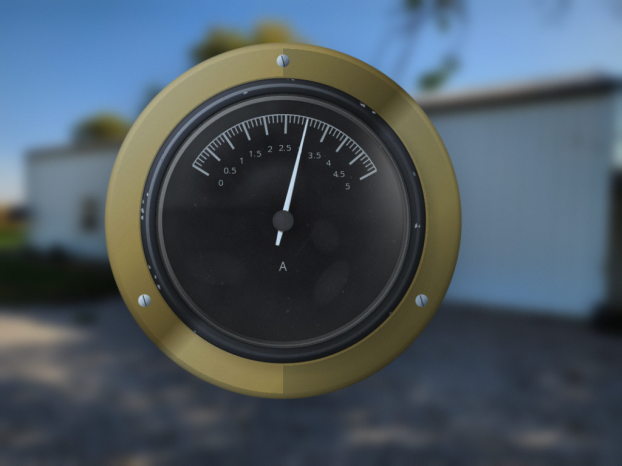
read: 3 A
